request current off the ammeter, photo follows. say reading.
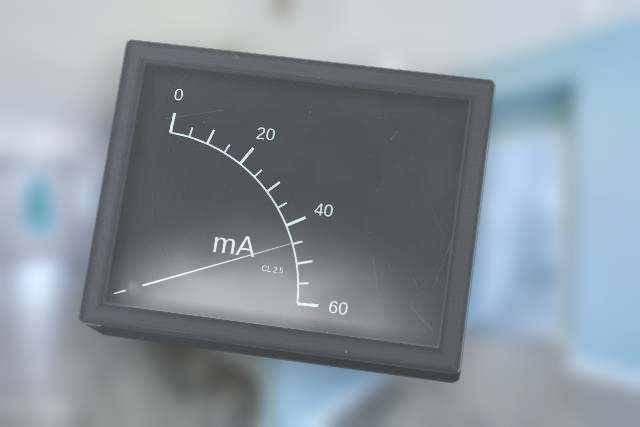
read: 45 mA
